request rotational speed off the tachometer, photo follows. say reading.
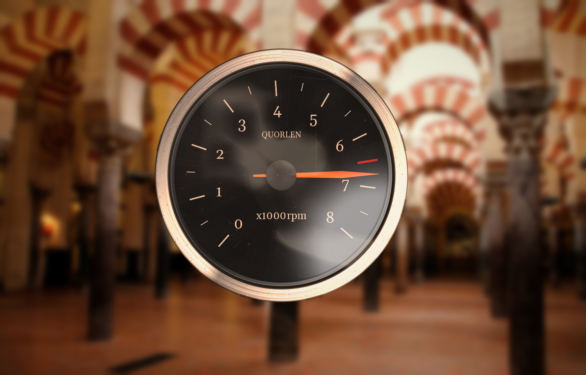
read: 6750 rpm
